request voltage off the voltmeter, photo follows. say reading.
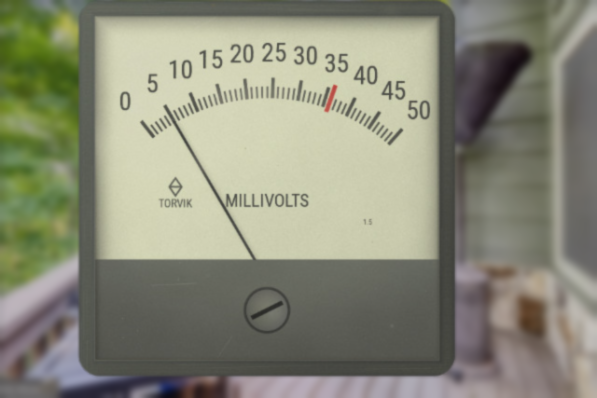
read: 5 mV
